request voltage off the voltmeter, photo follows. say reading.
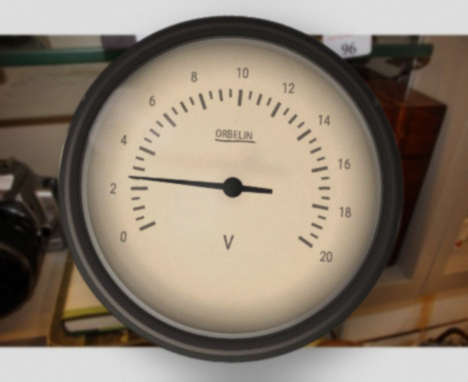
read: 2.5 V
